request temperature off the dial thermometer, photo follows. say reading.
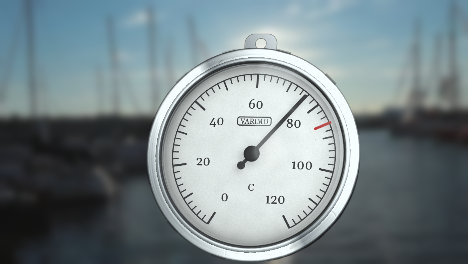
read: 76 °C
